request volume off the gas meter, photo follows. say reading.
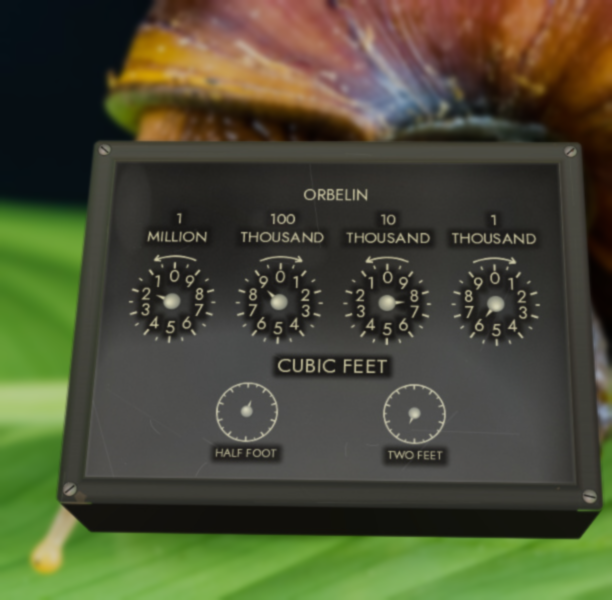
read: 187600 ft³
